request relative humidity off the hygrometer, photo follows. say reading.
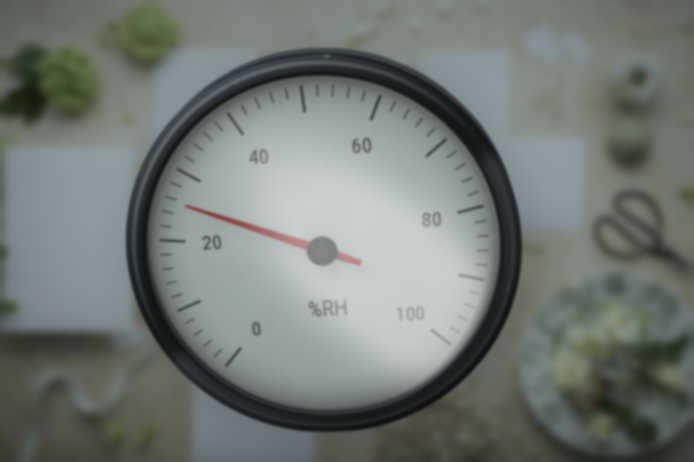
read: 26 %
